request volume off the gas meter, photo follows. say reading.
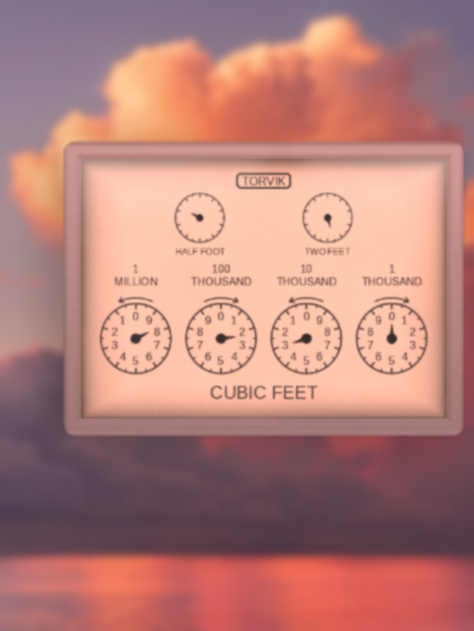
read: 823000 ft³
